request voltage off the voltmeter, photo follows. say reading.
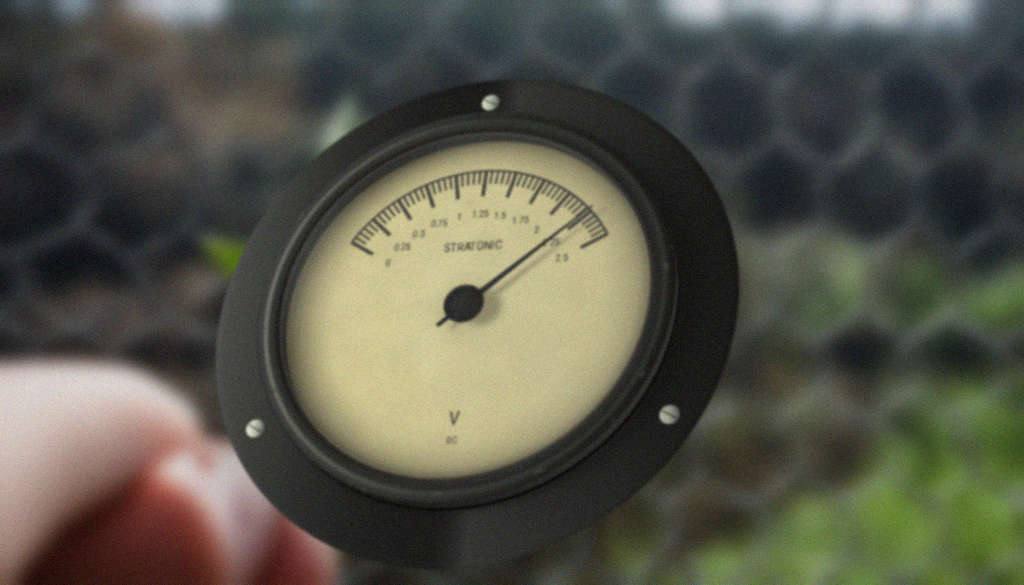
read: 2.25 V
